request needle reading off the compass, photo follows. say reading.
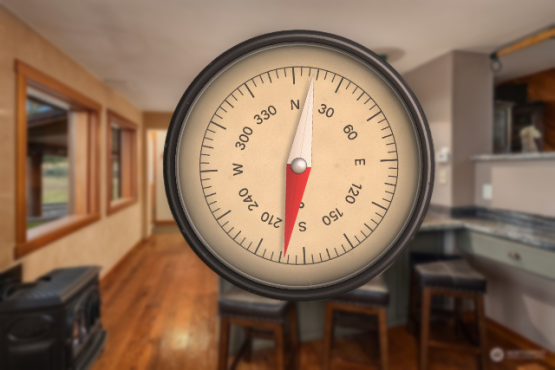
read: 192.5 °
